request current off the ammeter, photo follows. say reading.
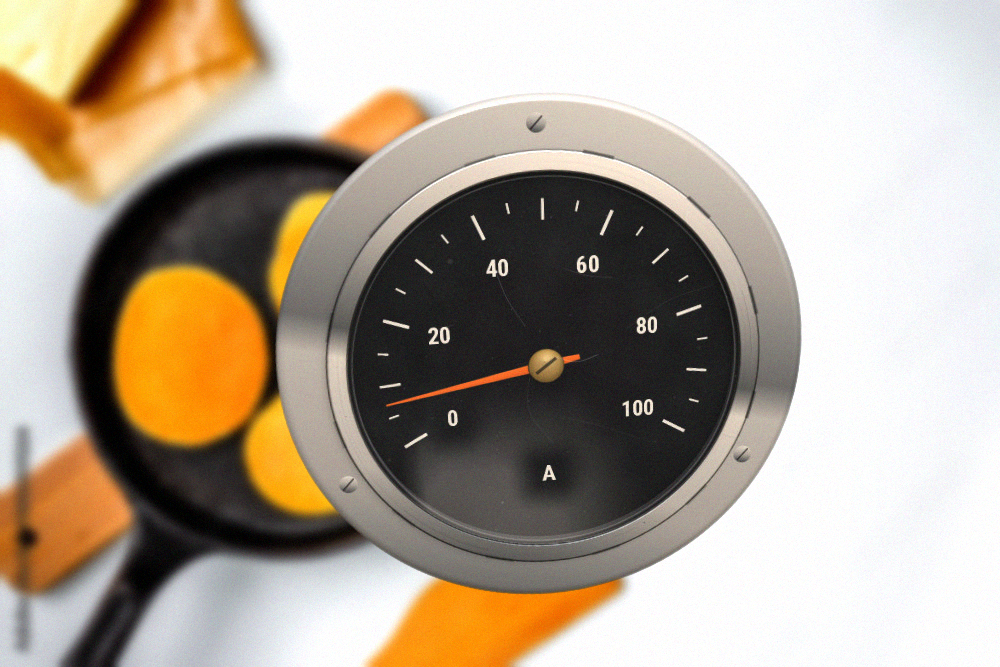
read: 7.5 A
